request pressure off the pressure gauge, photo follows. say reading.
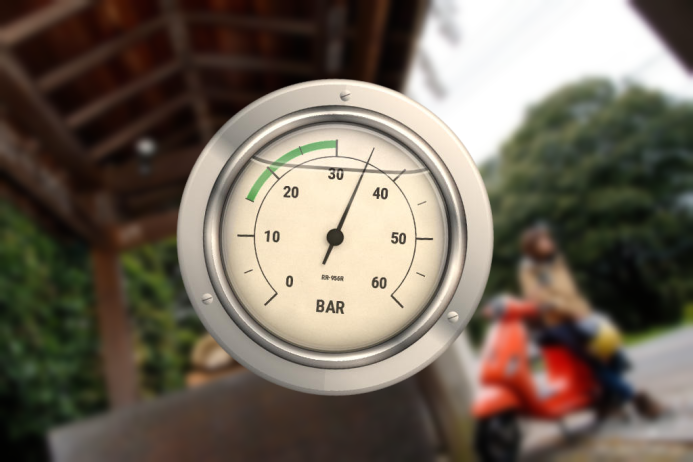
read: 35 bar
